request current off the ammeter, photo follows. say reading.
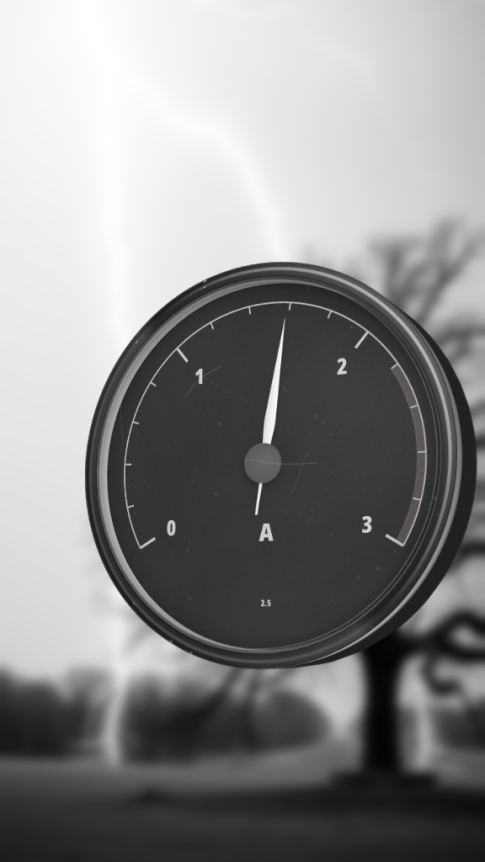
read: 1.6 A
